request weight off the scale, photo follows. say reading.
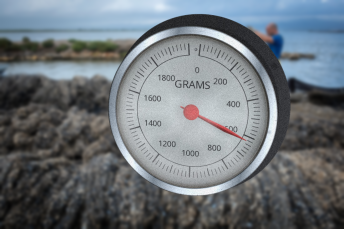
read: 620 g
